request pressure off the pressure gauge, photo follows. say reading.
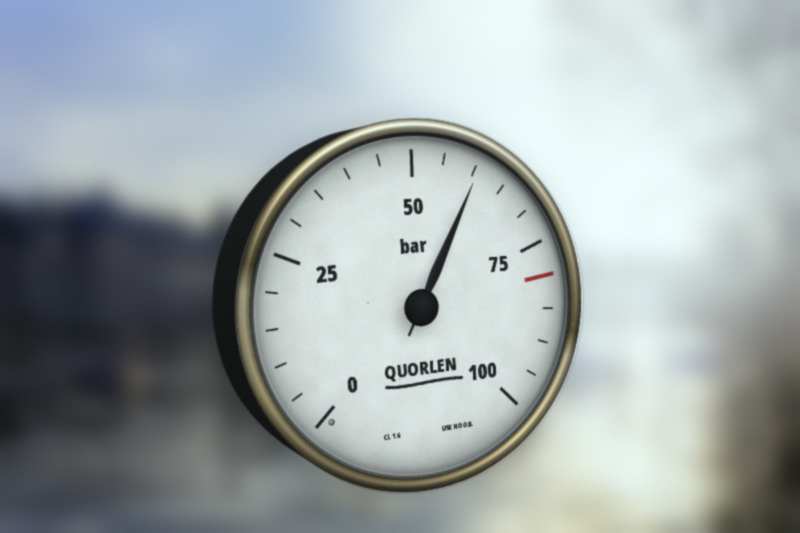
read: 60 bar
